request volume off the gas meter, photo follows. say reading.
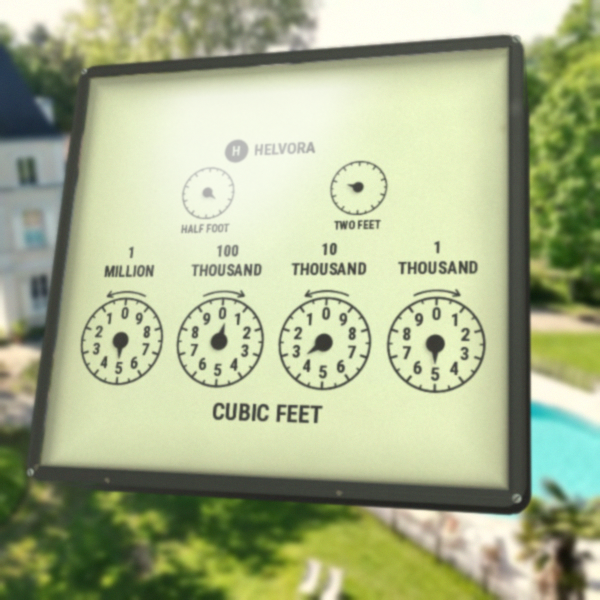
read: 503500 ft³
